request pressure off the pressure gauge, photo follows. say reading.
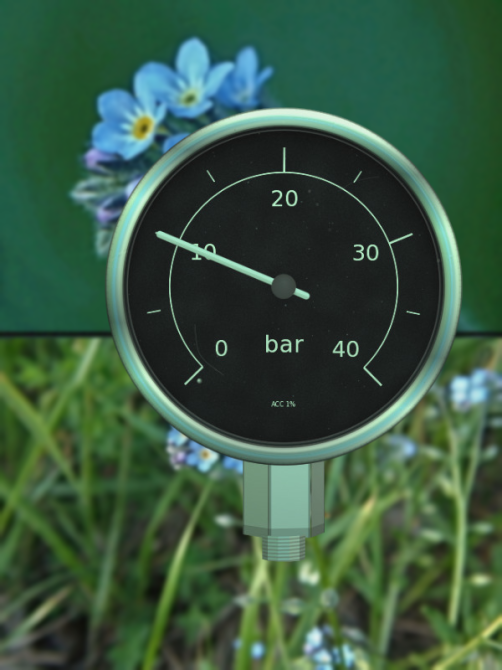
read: 10 bar
